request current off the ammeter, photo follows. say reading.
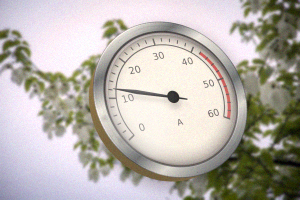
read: 12 A
